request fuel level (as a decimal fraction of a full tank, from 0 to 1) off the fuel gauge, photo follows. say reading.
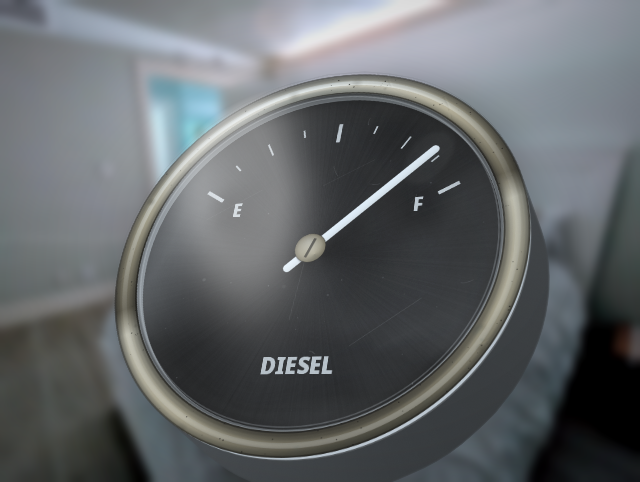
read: 0.875
